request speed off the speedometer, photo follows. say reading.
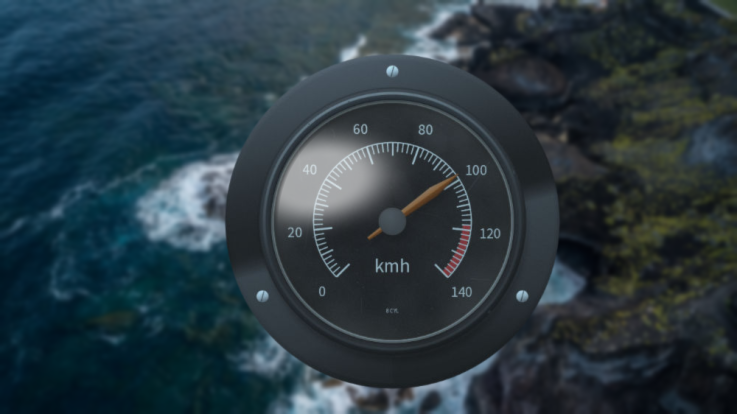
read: 98 km/h
